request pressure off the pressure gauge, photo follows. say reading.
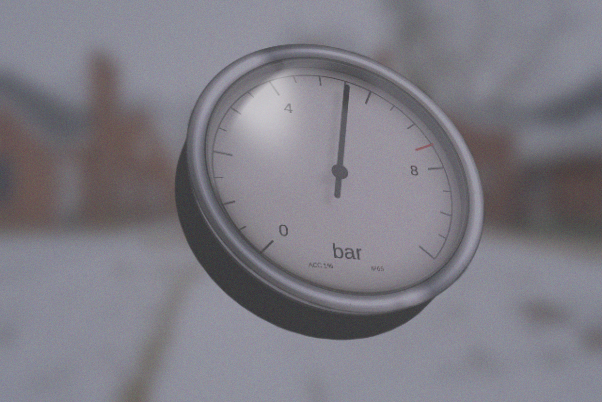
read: 5.5 bar
